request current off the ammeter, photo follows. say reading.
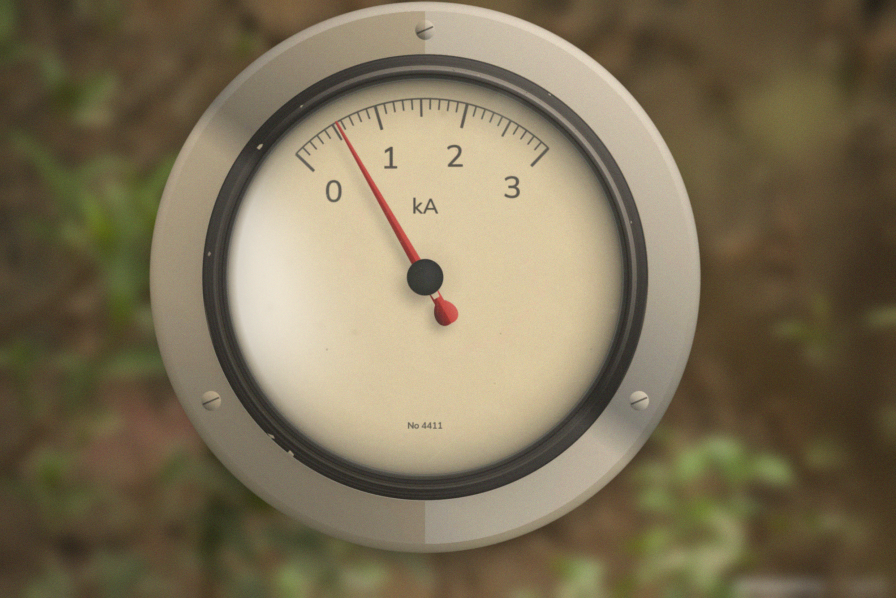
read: 0.55 kA
